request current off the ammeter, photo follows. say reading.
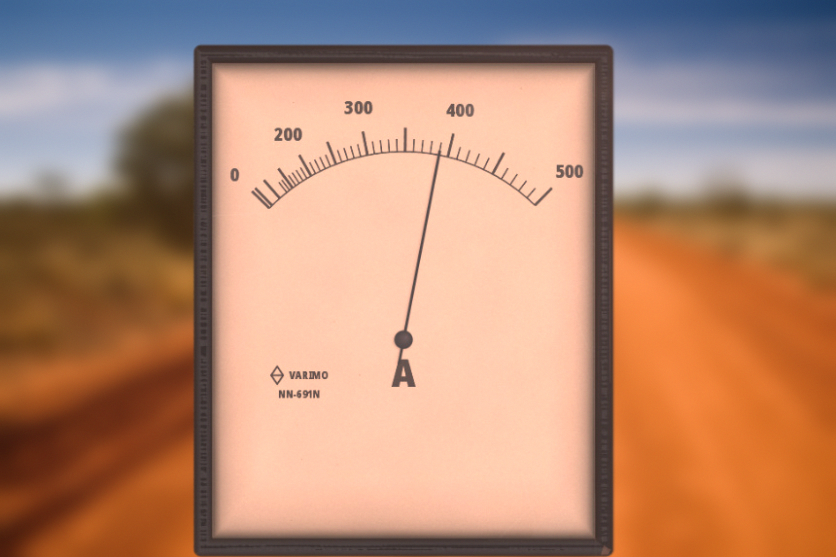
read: 390 A
